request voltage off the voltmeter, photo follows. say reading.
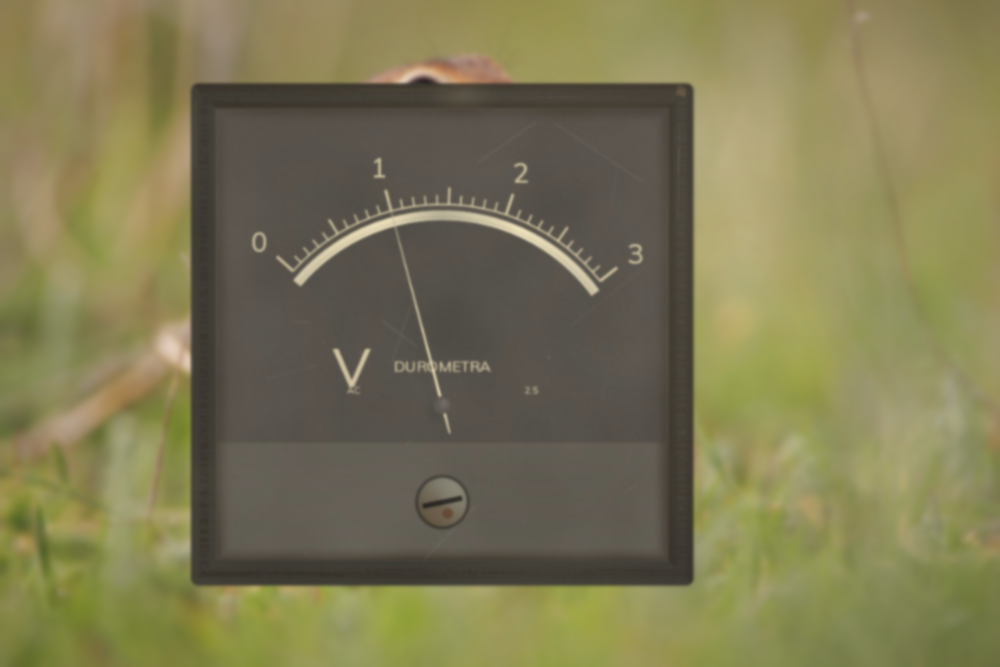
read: 1 V
